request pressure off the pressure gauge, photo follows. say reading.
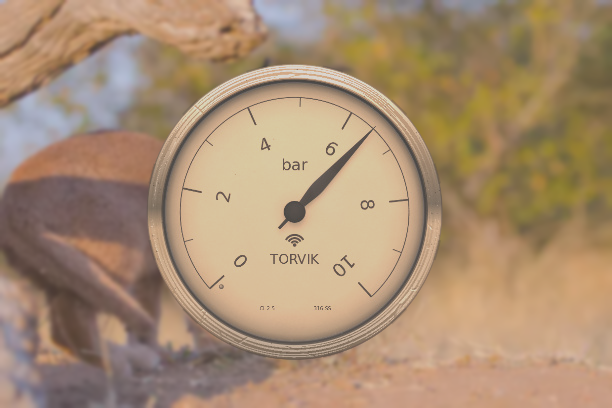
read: 6.5 bar
